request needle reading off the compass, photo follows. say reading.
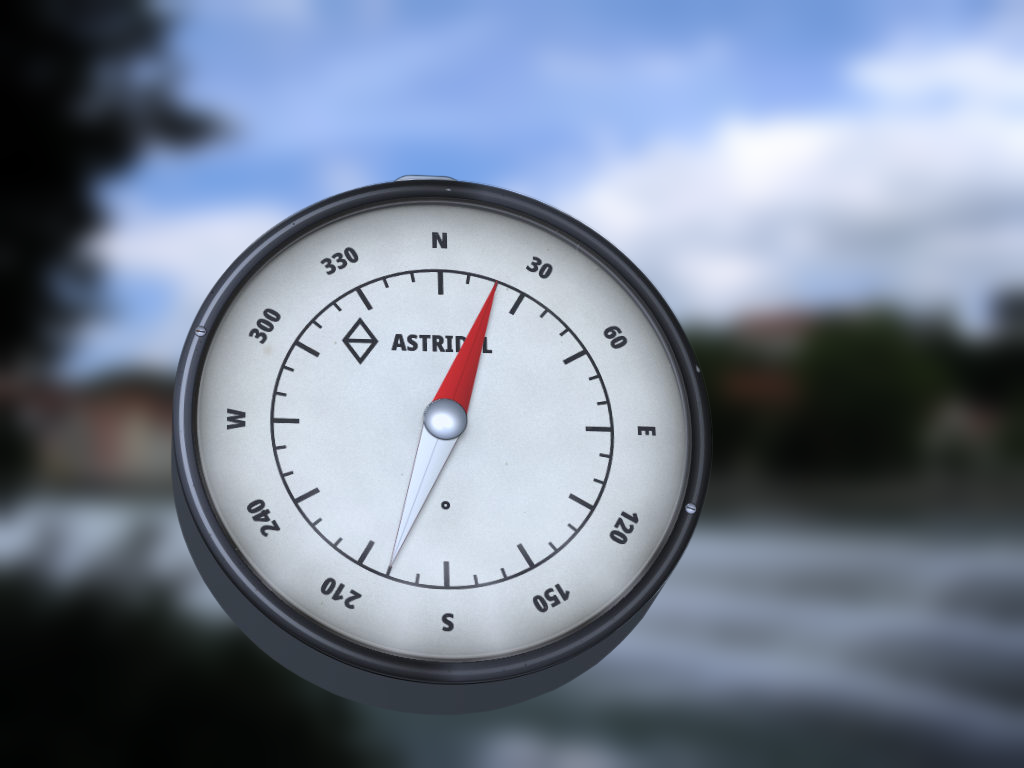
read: 20 °
